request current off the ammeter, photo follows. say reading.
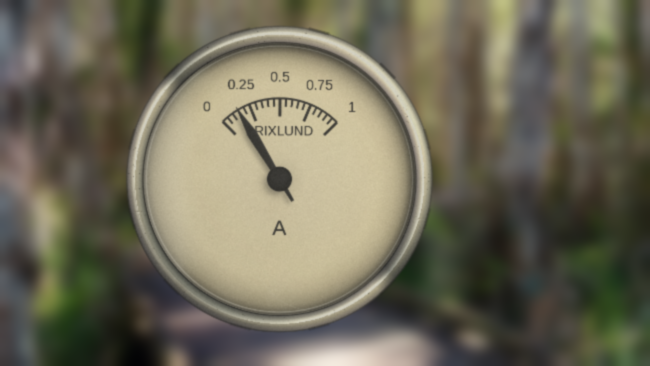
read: 0.15 A
